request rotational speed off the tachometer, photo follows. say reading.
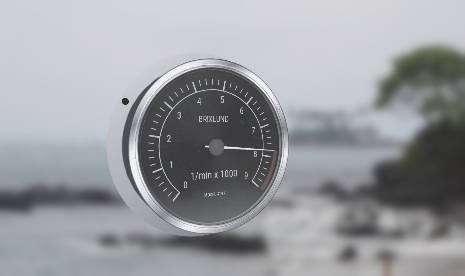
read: 7800 rpm
